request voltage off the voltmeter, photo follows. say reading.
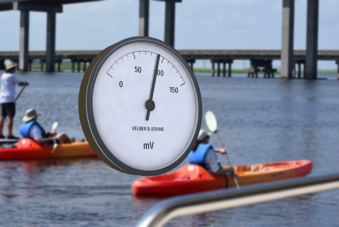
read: 90 mV
